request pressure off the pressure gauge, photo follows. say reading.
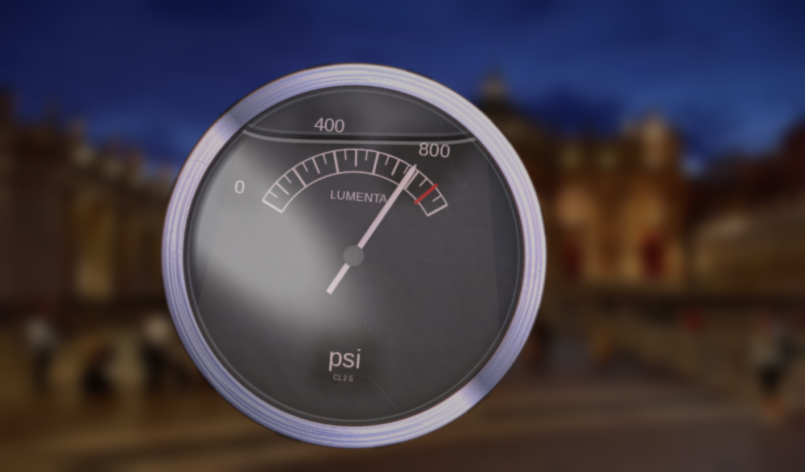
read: 775 psi
